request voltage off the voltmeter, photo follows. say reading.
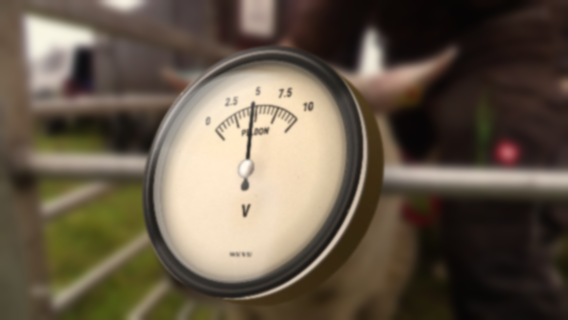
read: 5 V
